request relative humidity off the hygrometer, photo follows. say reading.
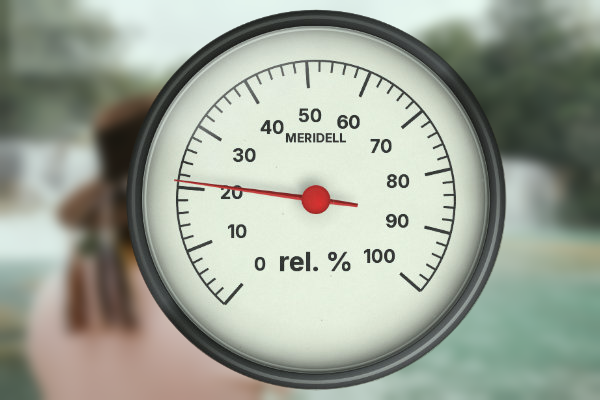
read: 21 %
